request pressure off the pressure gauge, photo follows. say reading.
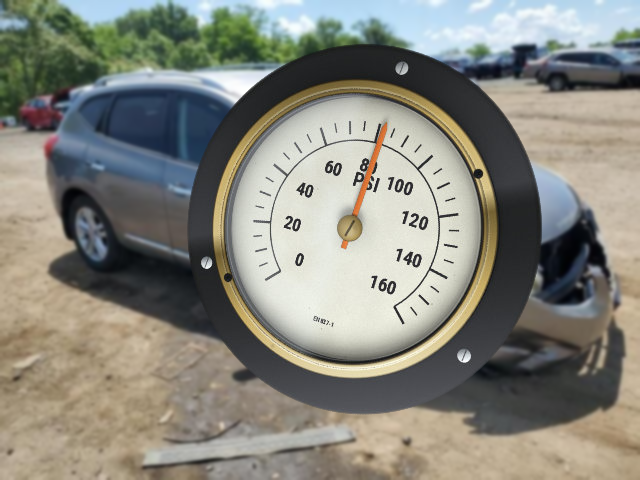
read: 82.5 psi
